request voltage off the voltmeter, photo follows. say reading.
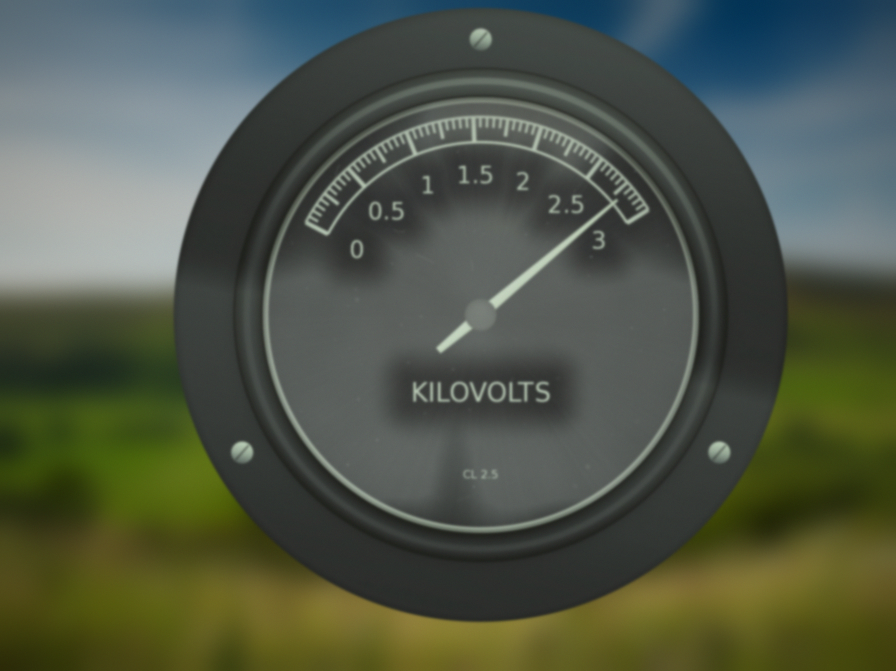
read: 2.8 kV
